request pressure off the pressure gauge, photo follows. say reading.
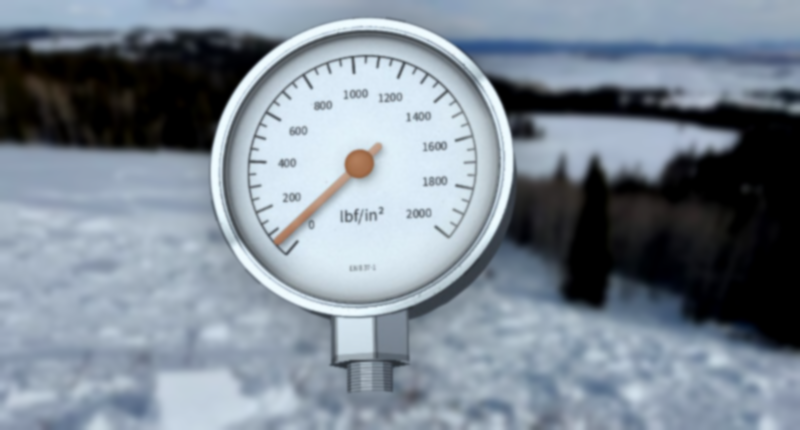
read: 50 psi
